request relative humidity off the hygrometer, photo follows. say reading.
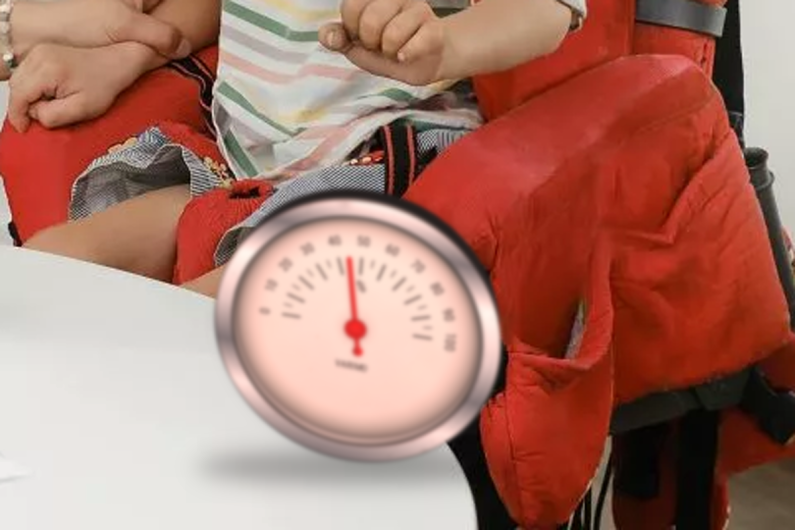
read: 45 %
